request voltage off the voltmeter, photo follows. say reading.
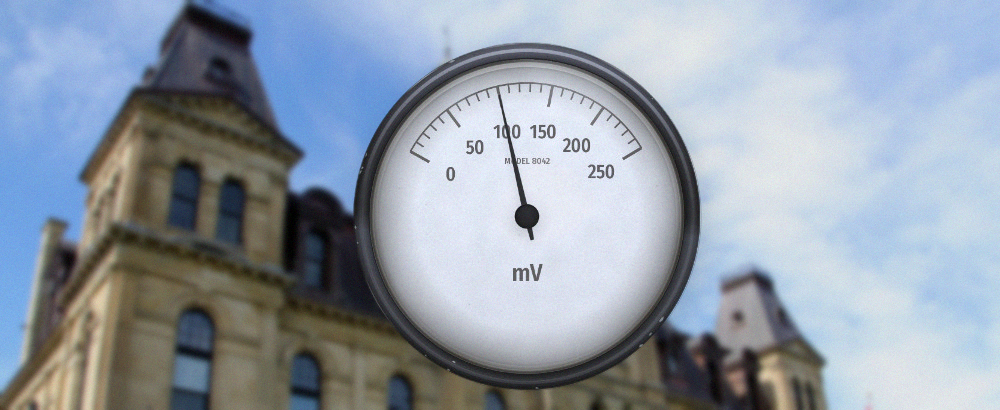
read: 100 mV
